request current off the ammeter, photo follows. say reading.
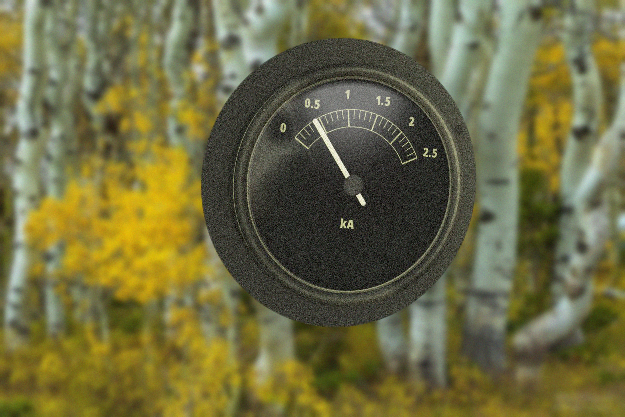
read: 0.4 kA
